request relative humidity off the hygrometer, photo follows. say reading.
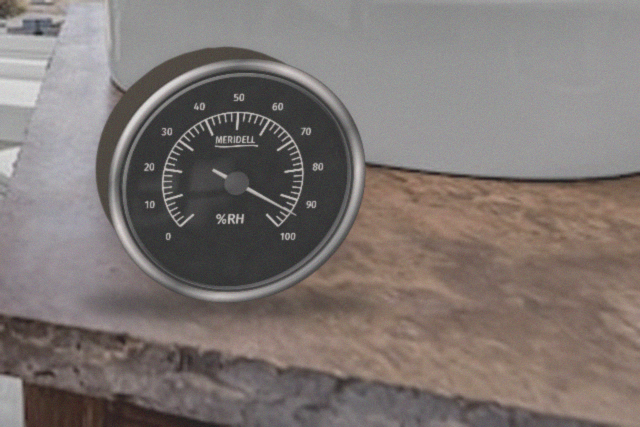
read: 94 %
